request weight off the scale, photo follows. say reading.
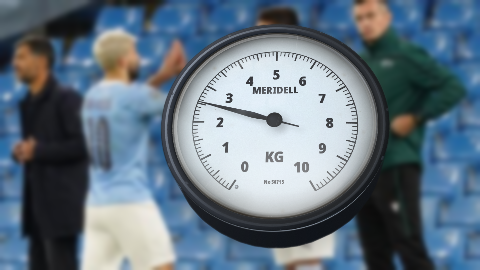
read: 2.5 kg
